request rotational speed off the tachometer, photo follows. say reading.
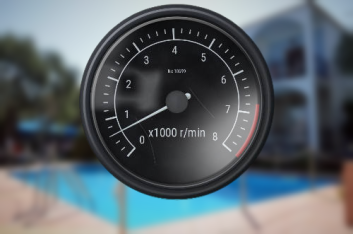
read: 600 rpm
